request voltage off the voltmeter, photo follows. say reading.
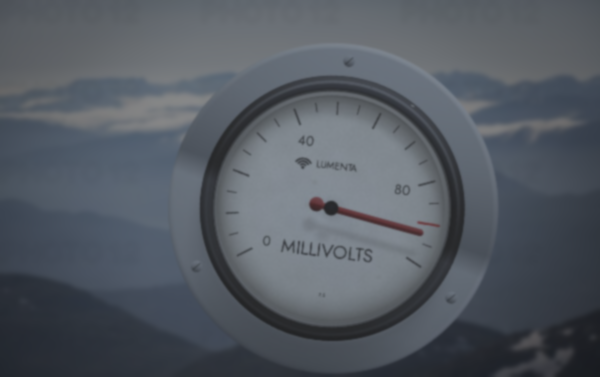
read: 92.5 mV
